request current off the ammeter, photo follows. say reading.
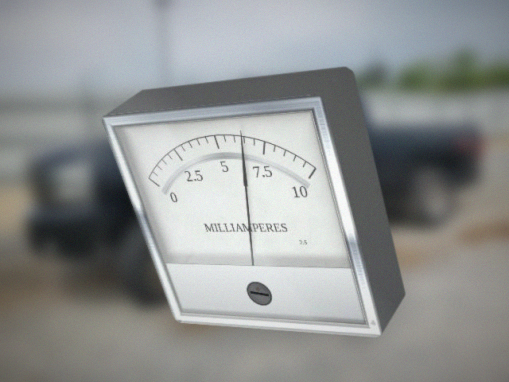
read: 6.5 mA
